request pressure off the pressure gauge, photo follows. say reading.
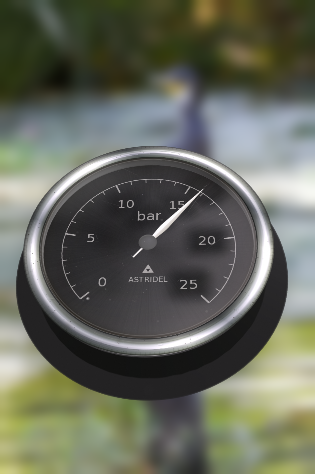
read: 16 bar
